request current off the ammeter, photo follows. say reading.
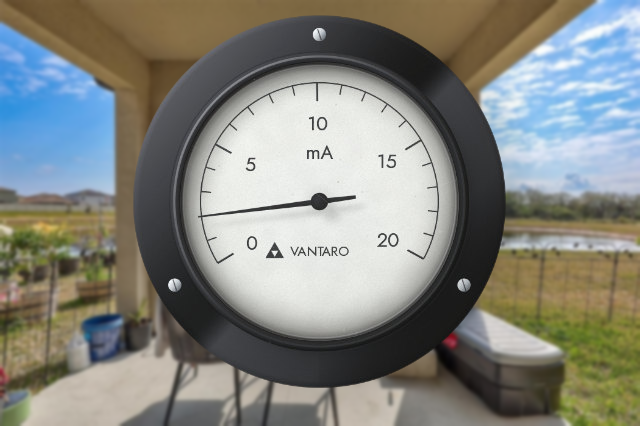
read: 2 mA
